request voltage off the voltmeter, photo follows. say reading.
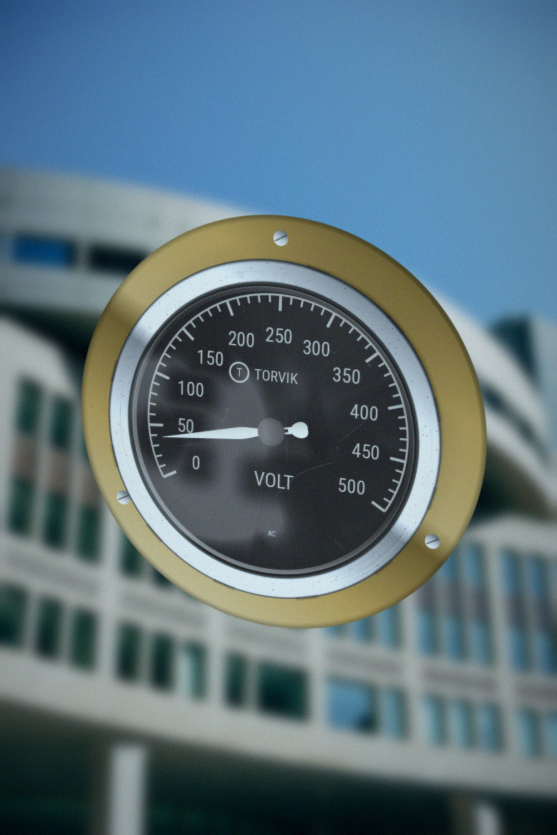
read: 40 V
